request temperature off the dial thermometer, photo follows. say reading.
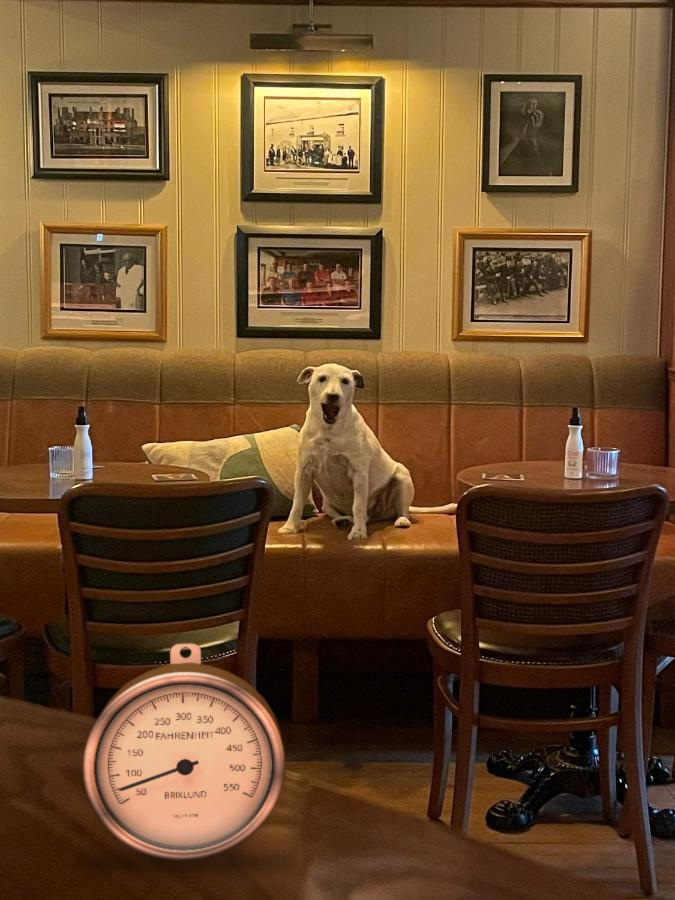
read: 75 °F
